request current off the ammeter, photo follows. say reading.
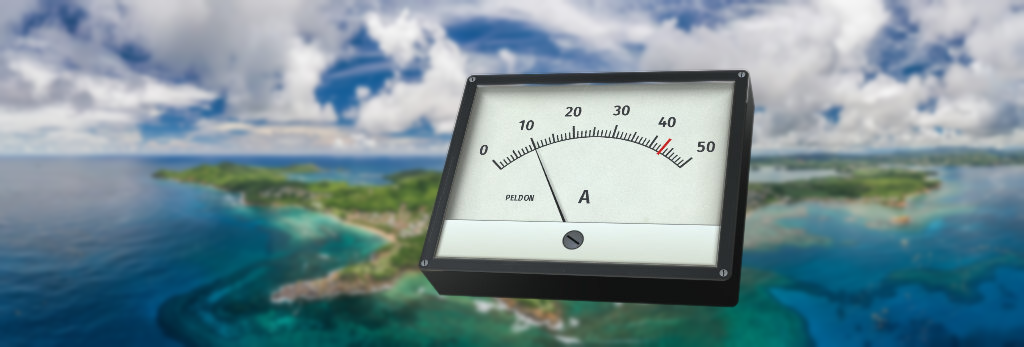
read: 10 A
